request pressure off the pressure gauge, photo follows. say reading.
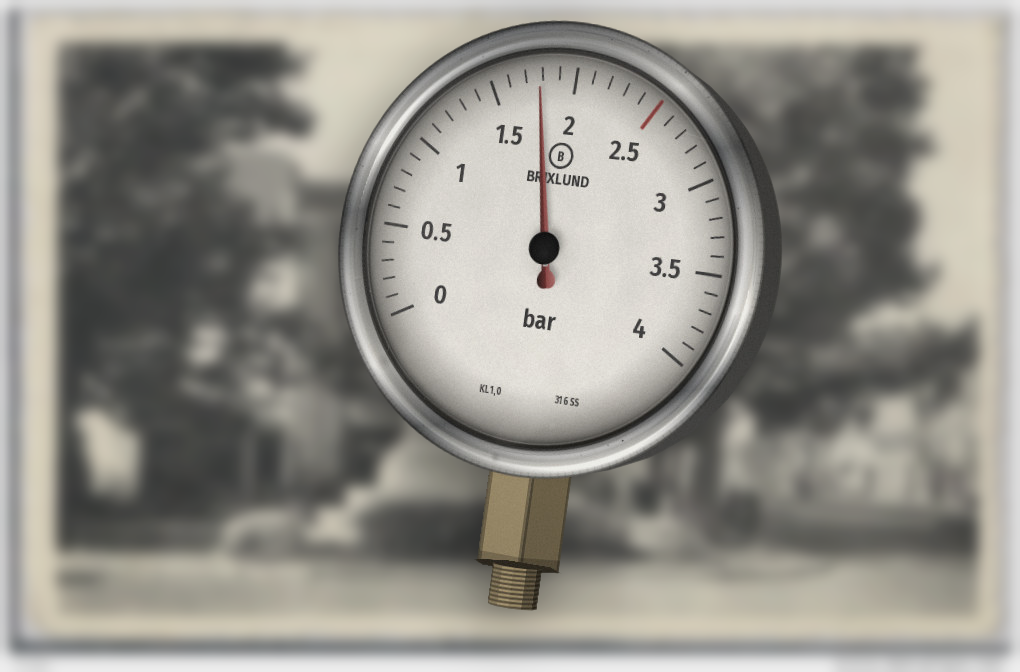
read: 1.8 bar
